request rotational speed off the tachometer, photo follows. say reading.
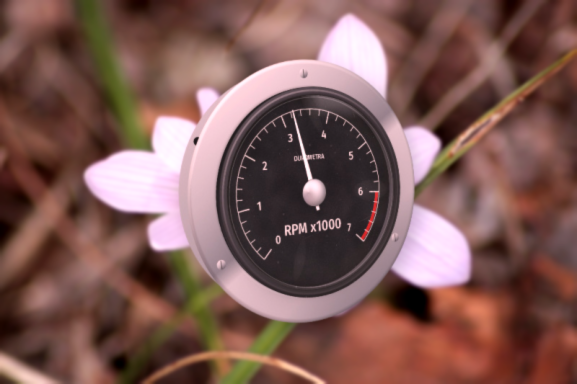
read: 3200 rpm
